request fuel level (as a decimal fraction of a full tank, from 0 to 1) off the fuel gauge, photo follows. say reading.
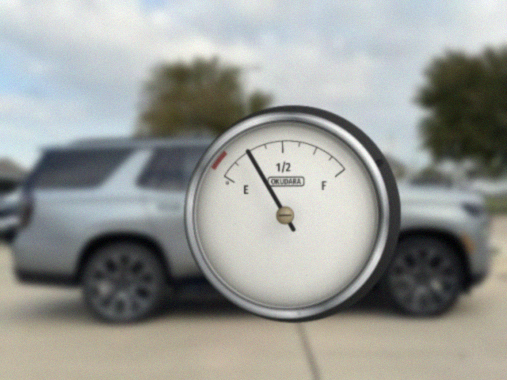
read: 0.25
